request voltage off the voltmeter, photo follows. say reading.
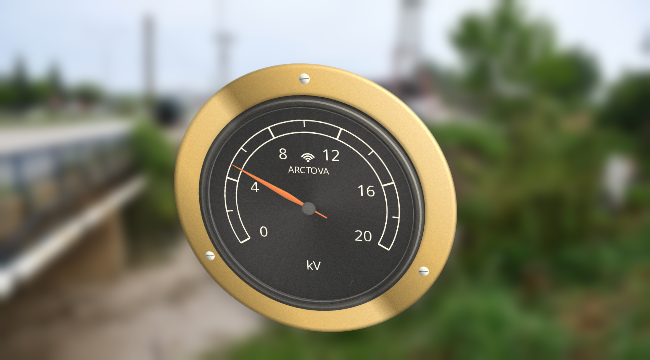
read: 5 kV
